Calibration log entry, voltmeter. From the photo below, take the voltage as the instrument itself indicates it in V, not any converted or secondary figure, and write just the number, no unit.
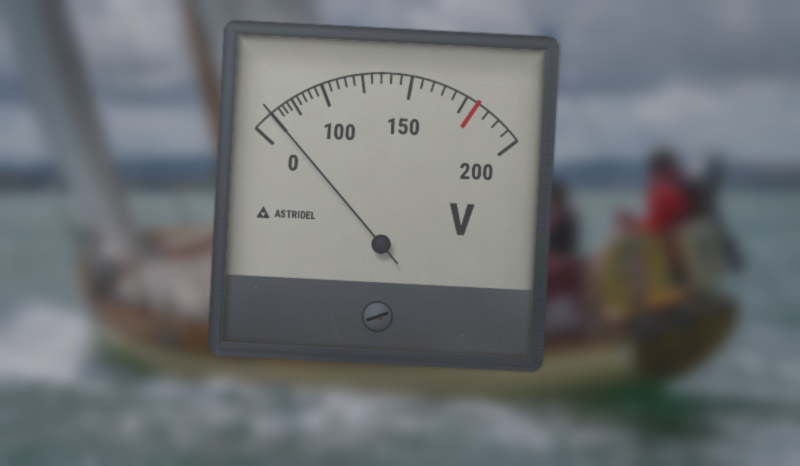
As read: 50
